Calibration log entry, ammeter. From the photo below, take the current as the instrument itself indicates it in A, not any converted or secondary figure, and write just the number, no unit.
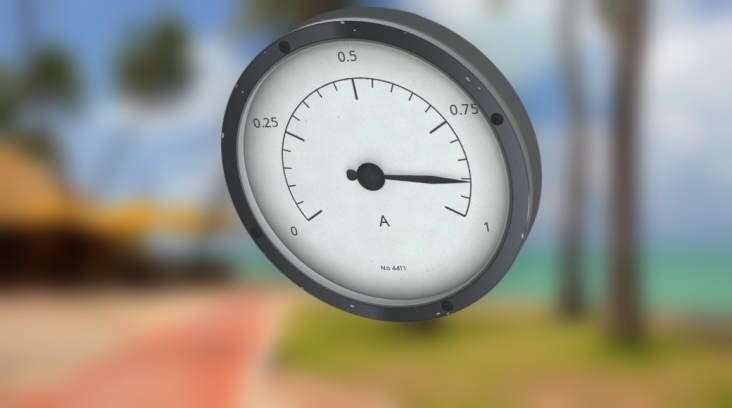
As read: 0.9
